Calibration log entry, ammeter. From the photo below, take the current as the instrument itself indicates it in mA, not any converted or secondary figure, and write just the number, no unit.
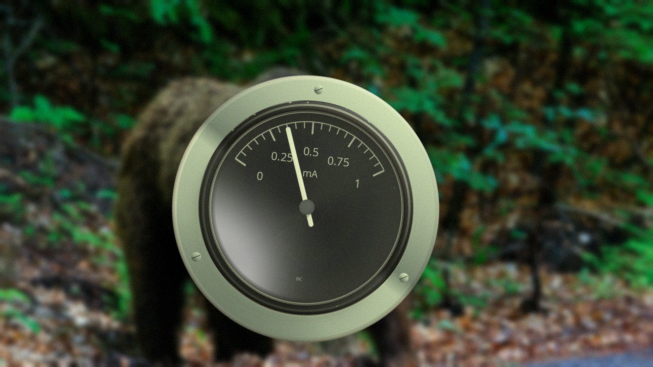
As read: 0.35
